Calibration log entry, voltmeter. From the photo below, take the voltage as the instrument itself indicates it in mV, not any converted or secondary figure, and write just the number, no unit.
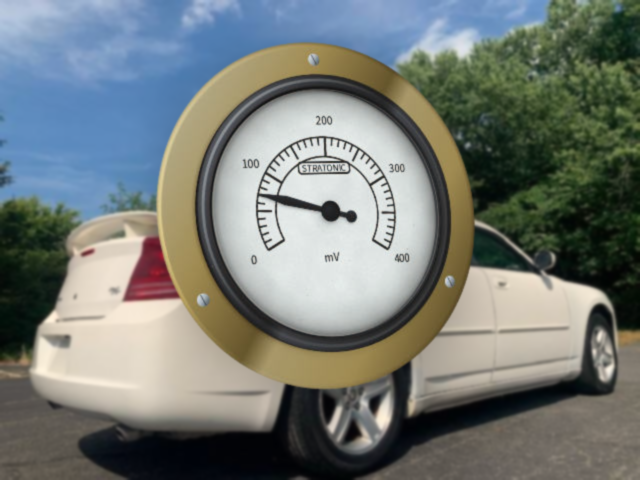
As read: 70
